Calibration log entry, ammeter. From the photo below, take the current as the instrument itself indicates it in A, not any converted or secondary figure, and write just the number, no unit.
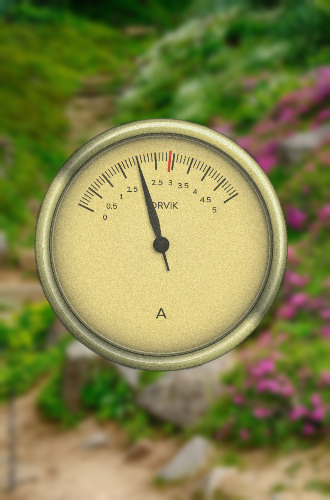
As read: 2
